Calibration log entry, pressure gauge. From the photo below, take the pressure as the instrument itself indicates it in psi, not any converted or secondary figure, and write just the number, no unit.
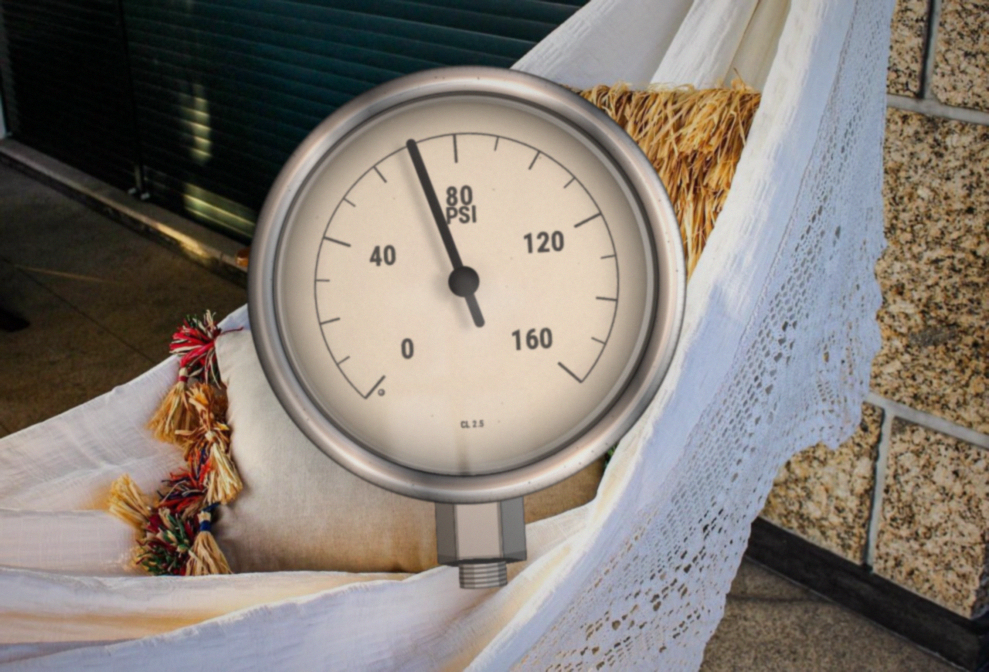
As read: 70
